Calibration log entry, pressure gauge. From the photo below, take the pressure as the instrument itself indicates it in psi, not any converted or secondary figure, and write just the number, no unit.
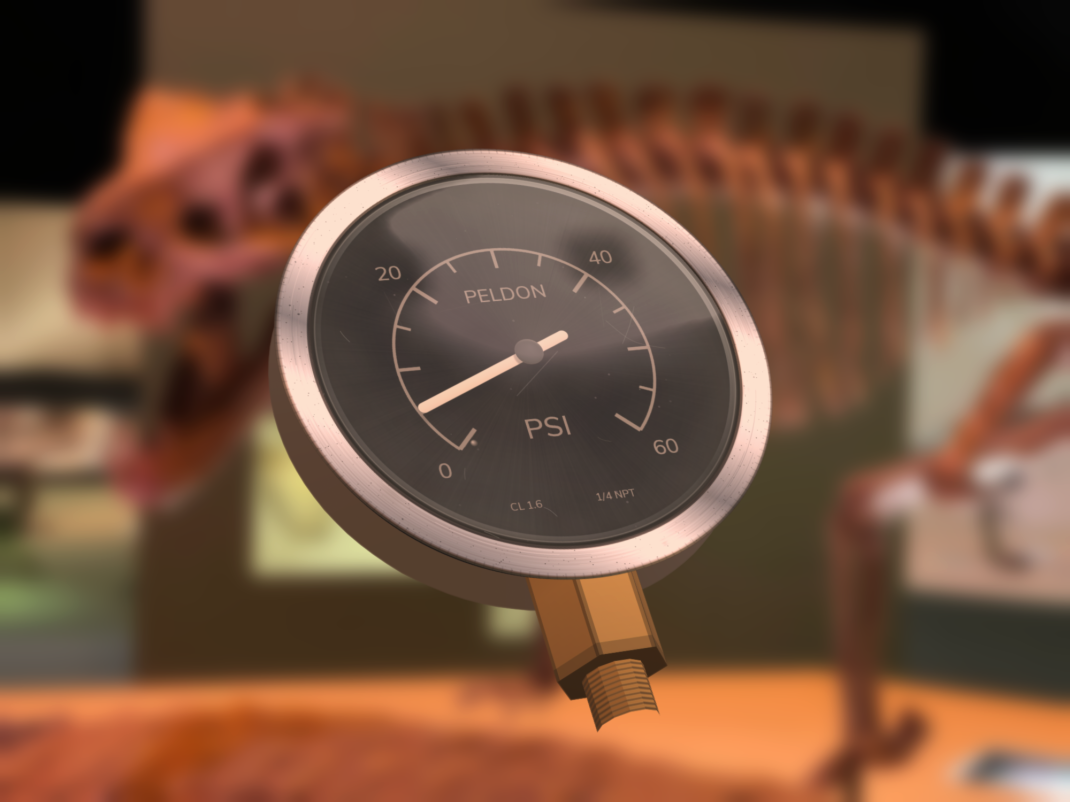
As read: 5
